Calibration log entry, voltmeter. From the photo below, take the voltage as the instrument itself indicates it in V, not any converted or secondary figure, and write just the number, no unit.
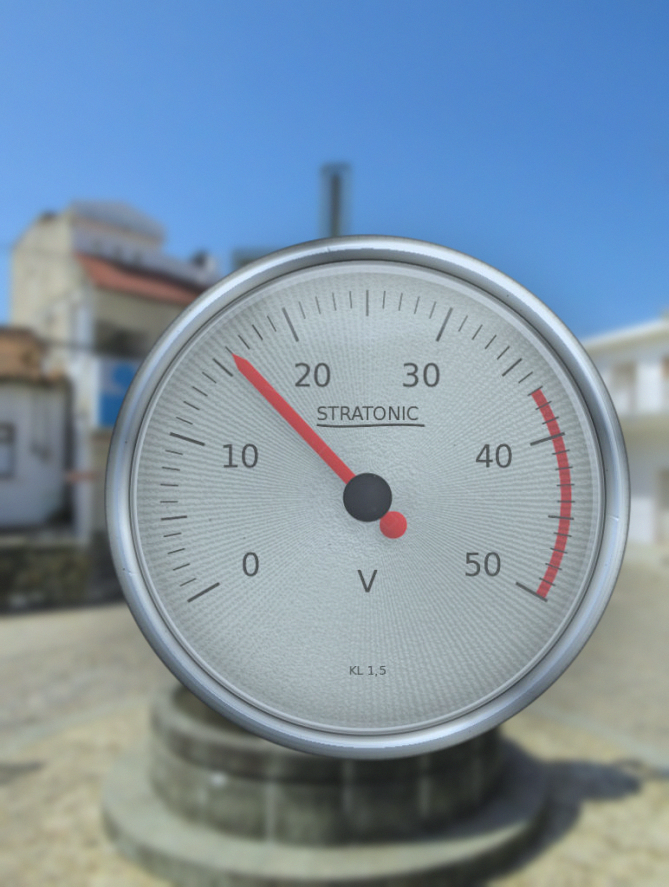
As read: 16
